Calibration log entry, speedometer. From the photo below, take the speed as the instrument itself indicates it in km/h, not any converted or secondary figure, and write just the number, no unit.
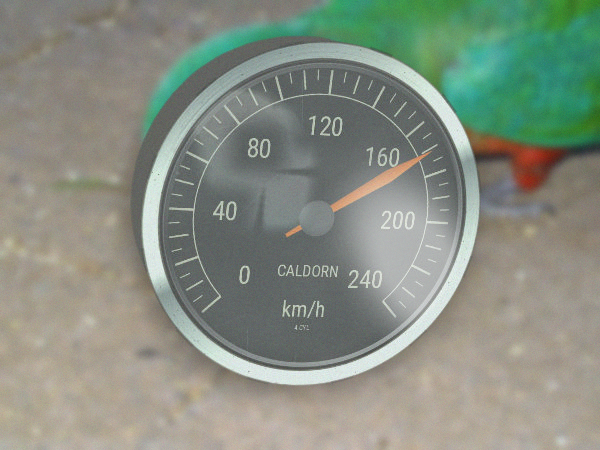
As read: 170
